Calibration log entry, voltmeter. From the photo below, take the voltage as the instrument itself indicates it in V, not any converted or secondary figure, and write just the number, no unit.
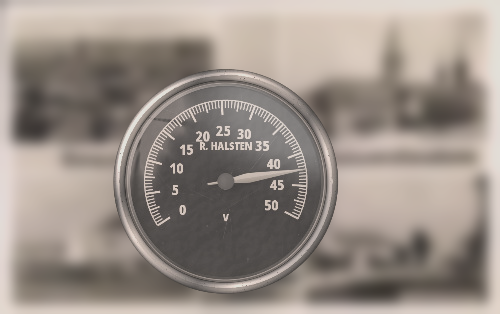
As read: 42.5
